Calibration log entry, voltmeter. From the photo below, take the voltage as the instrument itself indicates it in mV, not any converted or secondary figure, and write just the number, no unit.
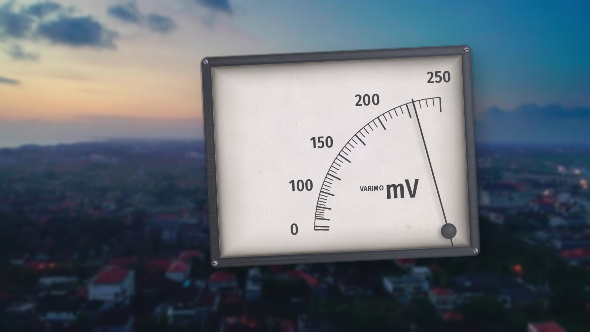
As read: 230
